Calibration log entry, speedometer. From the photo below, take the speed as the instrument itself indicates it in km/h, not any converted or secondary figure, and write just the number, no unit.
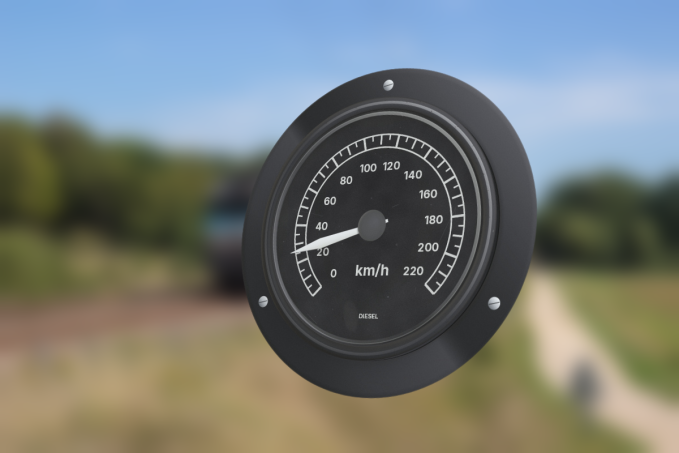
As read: 25
